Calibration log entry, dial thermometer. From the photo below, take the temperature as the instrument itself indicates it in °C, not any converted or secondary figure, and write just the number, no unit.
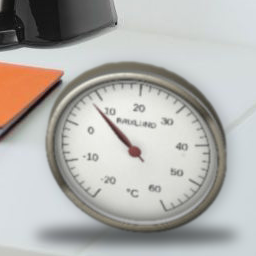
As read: 8
